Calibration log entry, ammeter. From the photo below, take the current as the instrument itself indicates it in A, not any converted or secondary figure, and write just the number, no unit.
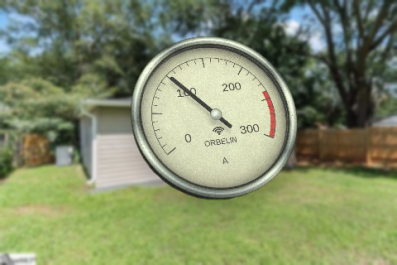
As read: 100
